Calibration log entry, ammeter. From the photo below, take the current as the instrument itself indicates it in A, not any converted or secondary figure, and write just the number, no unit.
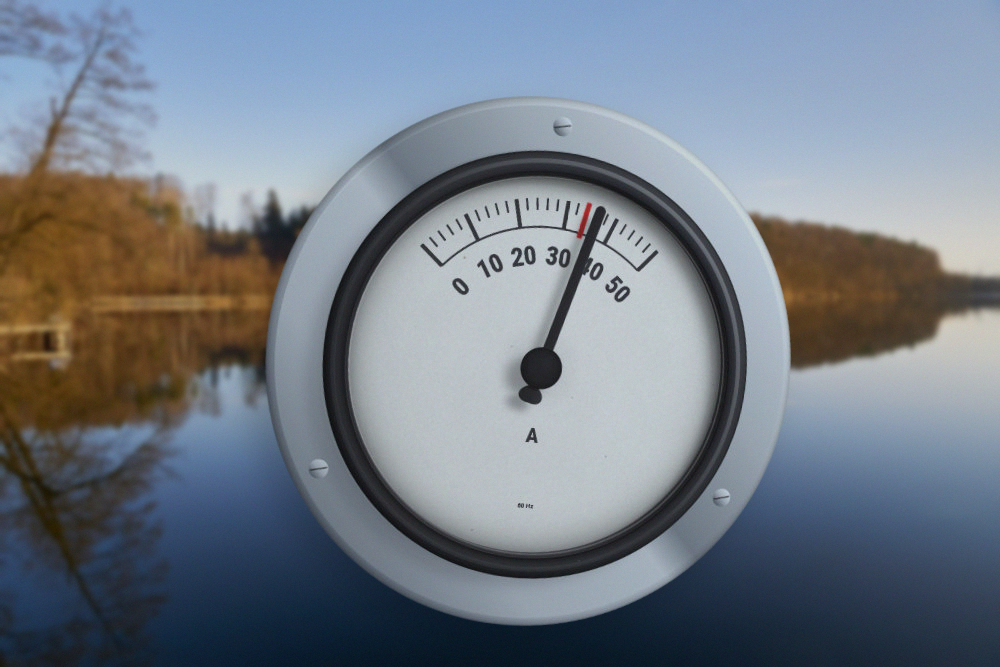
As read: 36
